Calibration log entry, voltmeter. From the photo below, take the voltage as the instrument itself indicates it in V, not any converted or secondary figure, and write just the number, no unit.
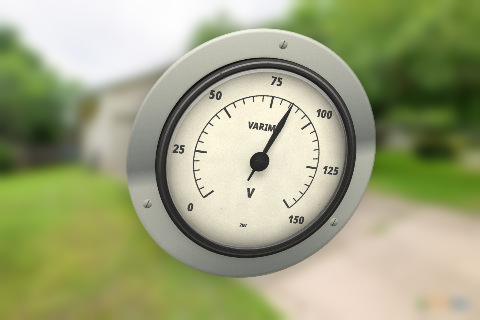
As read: 85
